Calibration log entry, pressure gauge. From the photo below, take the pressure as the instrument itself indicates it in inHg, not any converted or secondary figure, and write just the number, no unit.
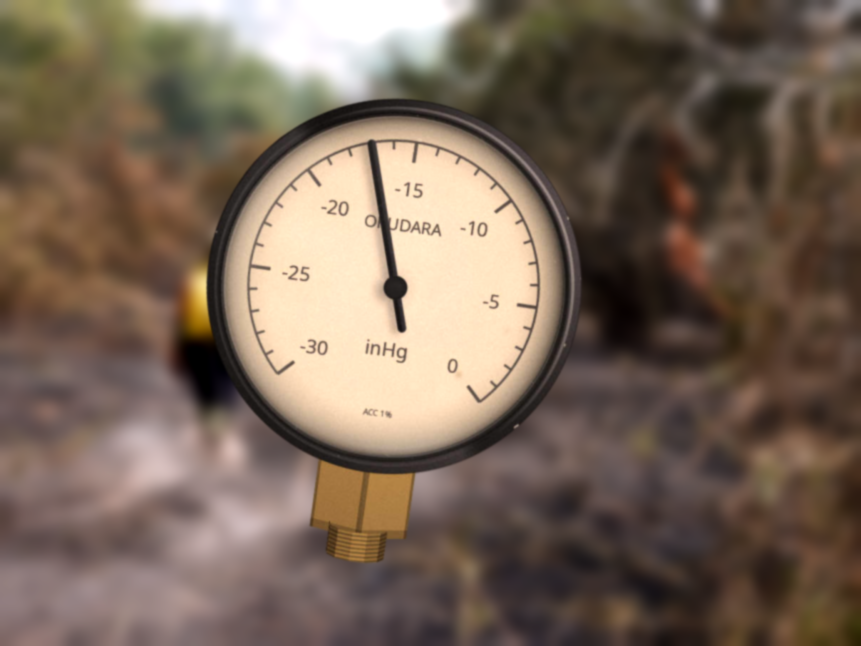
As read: -17
